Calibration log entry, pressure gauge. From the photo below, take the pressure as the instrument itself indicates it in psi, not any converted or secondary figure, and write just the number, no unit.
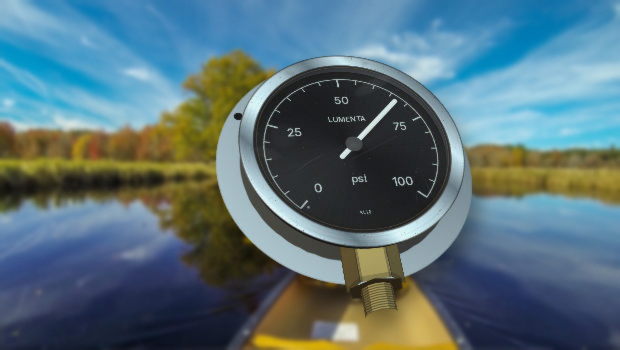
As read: 67.5
